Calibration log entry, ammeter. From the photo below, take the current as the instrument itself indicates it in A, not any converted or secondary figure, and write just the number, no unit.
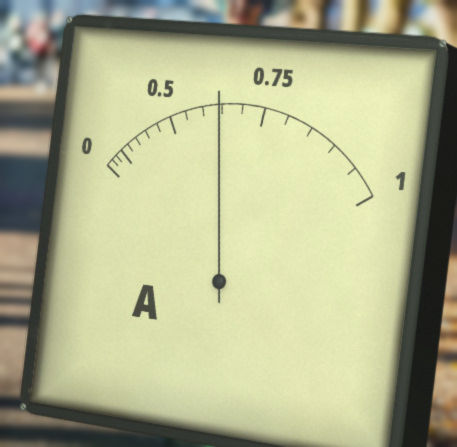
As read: 0.65
